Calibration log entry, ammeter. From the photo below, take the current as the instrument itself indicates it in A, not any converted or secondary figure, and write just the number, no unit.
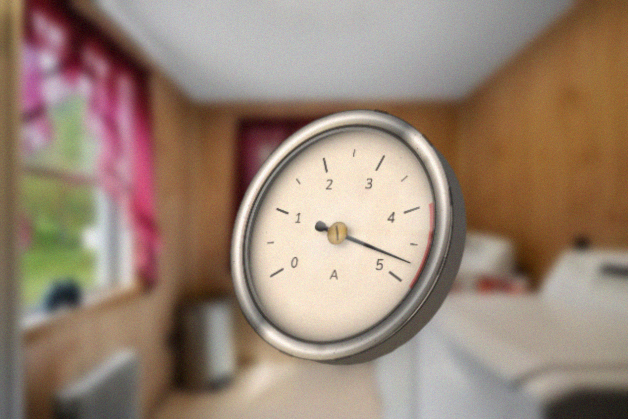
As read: 4.75
